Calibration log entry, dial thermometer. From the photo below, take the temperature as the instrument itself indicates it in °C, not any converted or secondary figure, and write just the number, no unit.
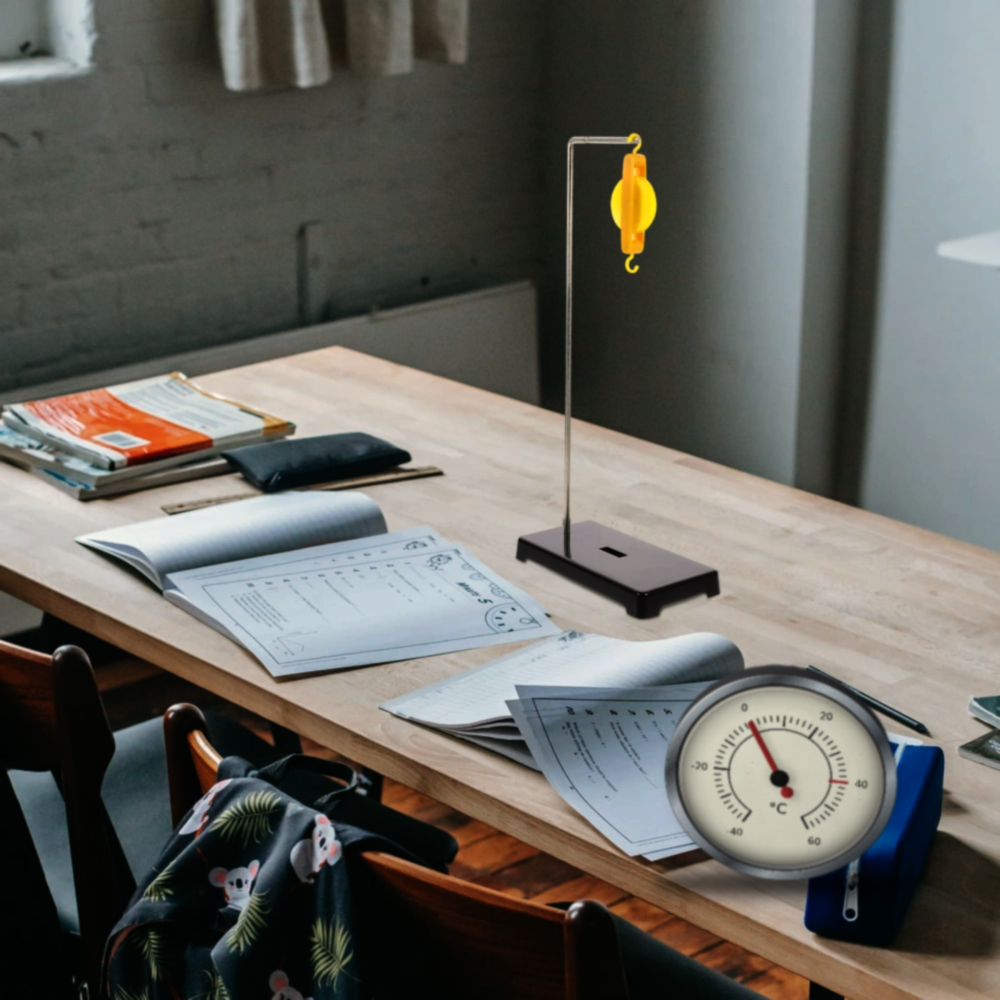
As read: 0
